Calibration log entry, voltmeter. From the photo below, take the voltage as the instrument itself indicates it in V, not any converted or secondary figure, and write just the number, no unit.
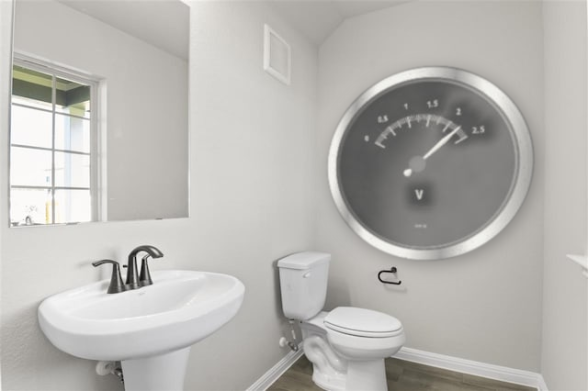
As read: 2.25
